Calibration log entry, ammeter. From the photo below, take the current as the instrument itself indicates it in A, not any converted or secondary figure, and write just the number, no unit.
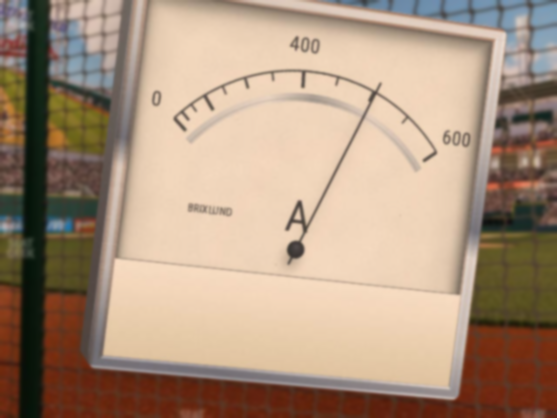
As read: 500
